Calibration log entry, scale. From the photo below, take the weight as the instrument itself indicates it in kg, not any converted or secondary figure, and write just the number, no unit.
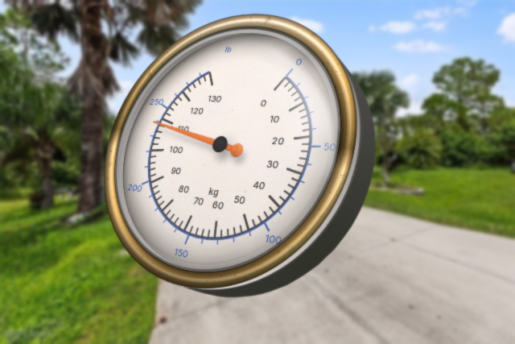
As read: 108
